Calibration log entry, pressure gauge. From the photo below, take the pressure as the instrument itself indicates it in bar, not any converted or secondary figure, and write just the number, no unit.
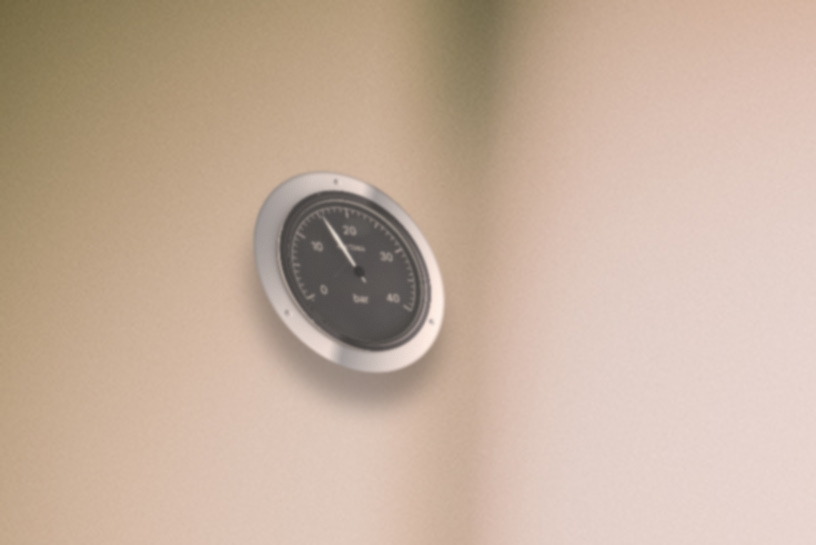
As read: 15
